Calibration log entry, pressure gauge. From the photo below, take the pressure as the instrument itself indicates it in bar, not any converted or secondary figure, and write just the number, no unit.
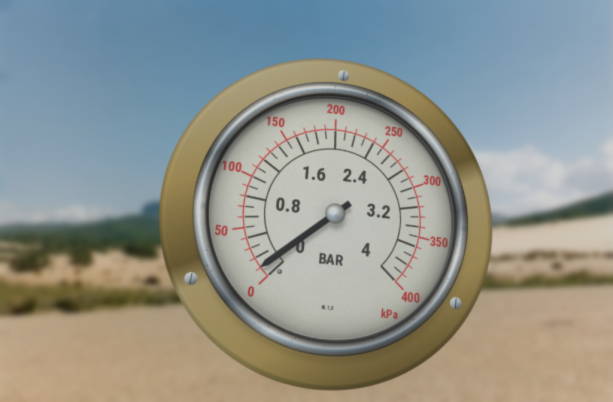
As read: 0.1
